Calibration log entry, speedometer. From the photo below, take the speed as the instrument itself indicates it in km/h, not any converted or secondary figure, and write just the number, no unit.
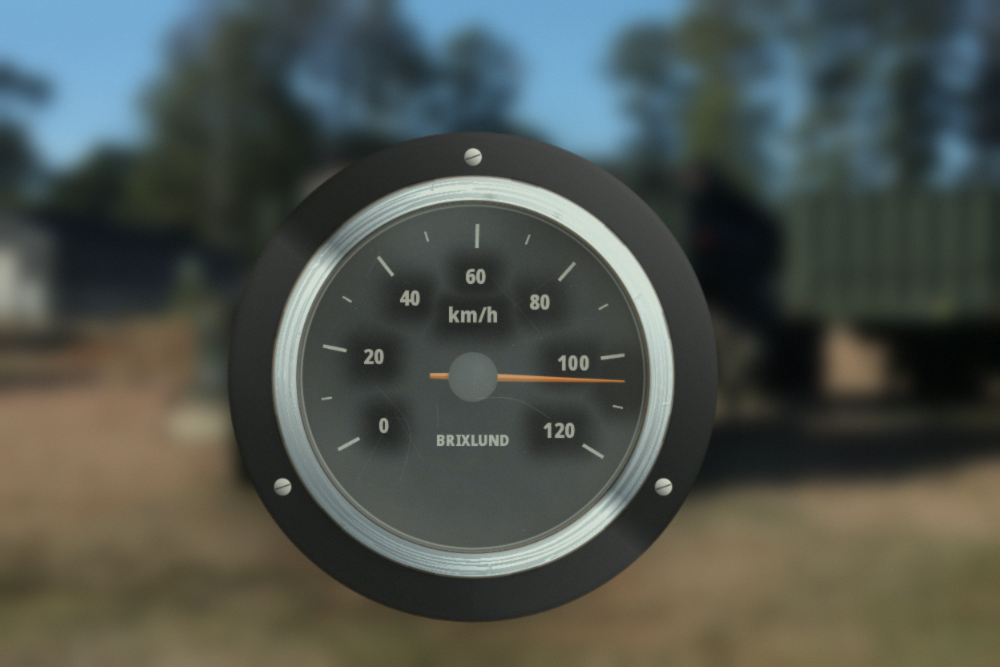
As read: 105
